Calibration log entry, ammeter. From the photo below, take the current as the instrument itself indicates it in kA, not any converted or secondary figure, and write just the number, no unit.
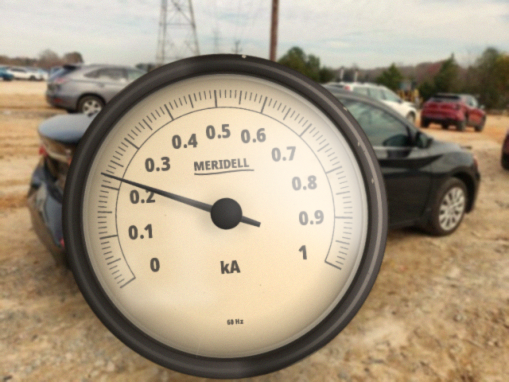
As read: 0.22
